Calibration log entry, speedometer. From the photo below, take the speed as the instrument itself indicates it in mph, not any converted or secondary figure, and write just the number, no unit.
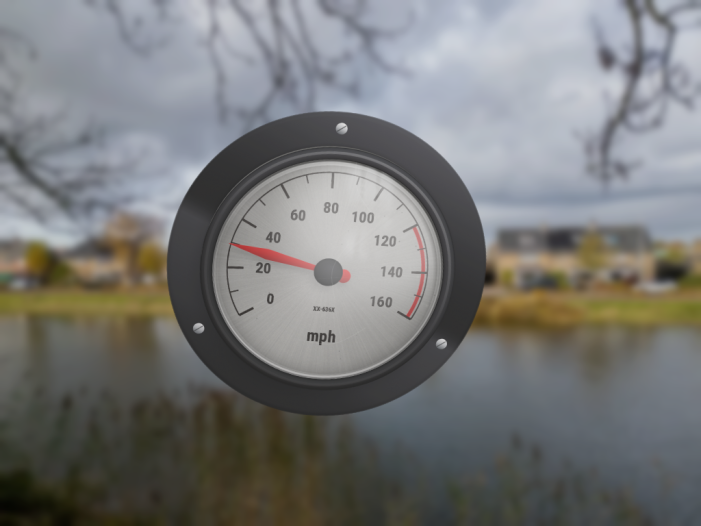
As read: 30
